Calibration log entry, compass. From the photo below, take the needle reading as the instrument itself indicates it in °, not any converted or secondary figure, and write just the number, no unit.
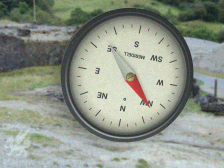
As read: 315
